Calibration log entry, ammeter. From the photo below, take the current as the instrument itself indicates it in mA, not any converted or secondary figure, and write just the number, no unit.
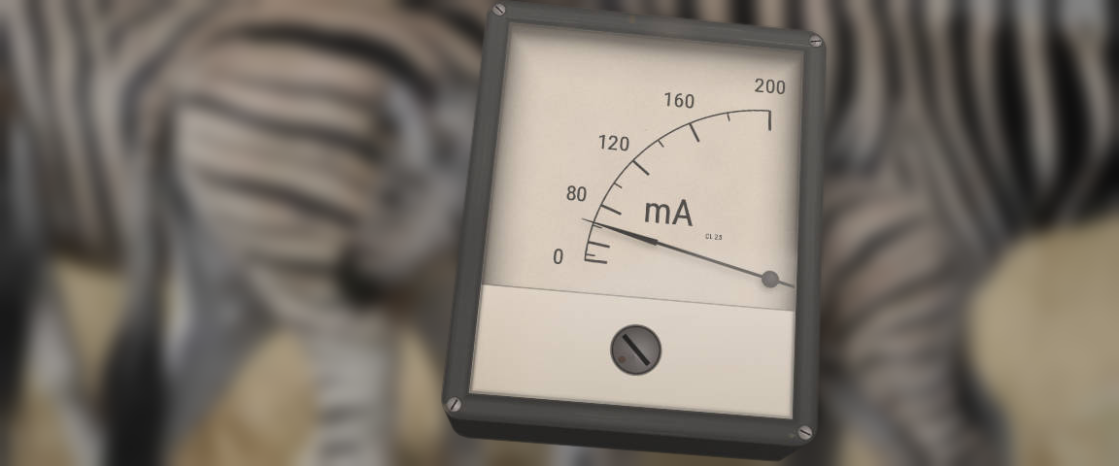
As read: 60
